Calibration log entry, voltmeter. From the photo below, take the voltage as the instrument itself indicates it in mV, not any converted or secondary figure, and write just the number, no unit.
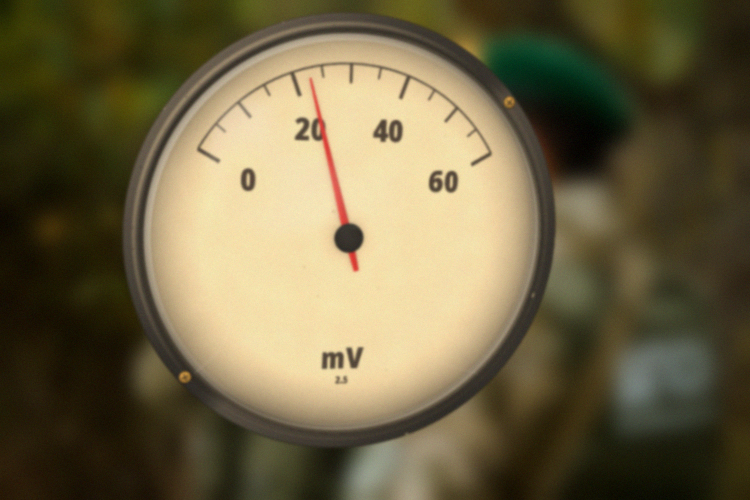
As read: 22.5
